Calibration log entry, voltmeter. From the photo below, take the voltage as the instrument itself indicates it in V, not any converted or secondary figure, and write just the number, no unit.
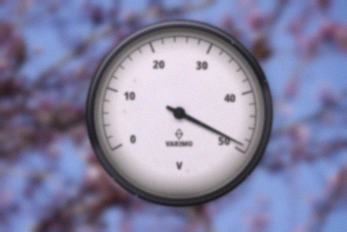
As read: 49
